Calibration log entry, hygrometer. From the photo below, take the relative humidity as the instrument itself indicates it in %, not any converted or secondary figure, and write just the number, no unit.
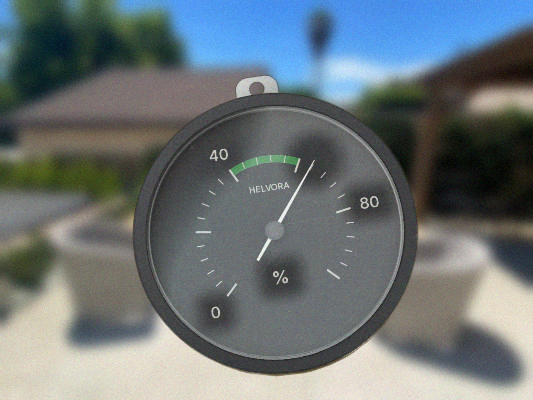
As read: 64
